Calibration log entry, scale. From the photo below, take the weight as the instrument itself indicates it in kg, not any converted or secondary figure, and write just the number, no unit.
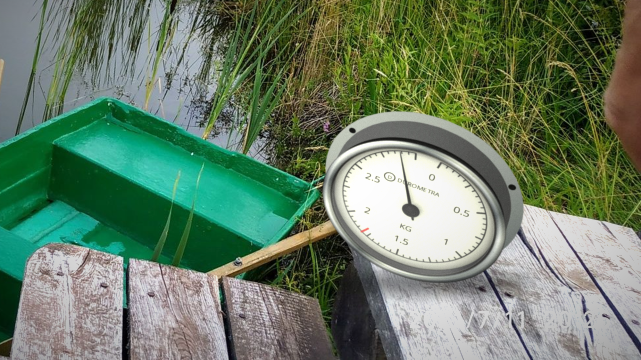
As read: 2.9
